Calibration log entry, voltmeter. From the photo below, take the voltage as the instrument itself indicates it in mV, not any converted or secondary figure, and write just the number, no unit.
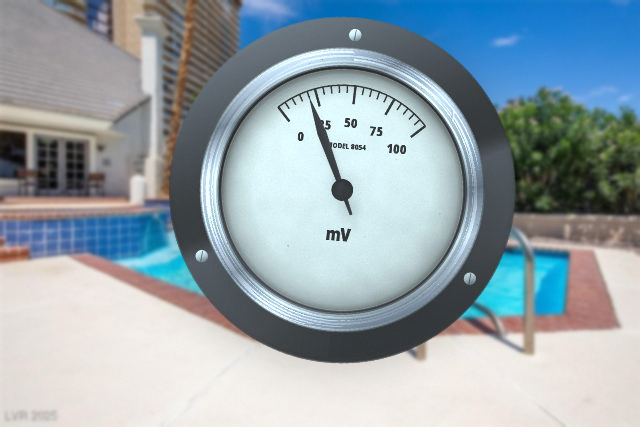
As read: 20
